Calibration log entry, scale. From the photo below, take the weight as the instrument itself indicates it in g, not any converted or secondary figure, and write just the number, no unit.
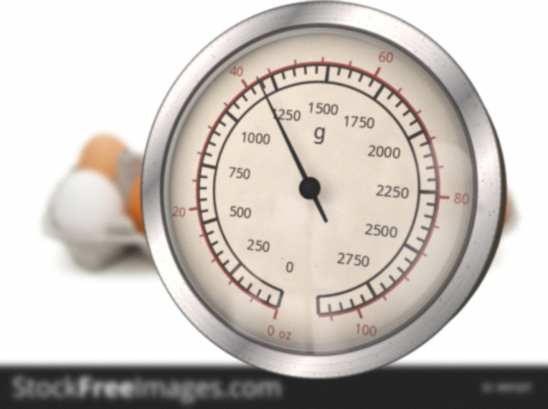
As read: 1200
